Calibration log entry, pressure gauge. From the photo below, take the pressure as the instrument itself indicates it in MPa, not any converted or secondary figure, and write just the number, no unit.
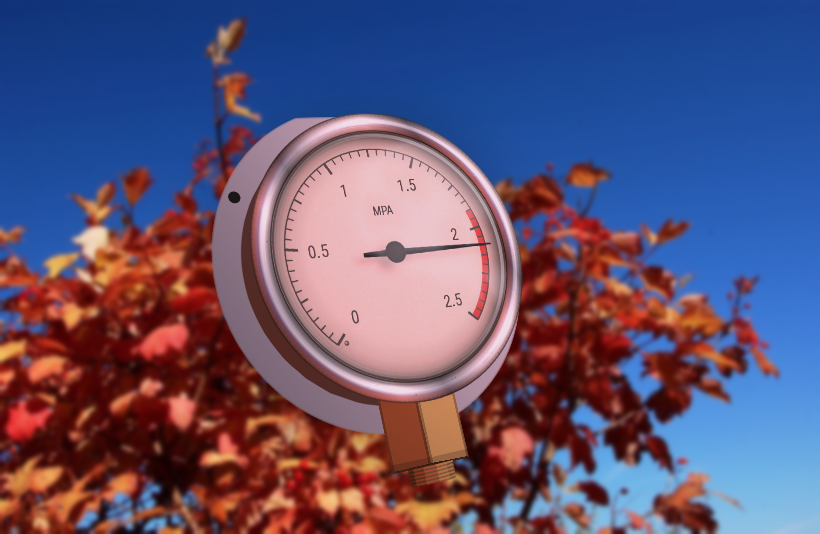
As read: 2.1
